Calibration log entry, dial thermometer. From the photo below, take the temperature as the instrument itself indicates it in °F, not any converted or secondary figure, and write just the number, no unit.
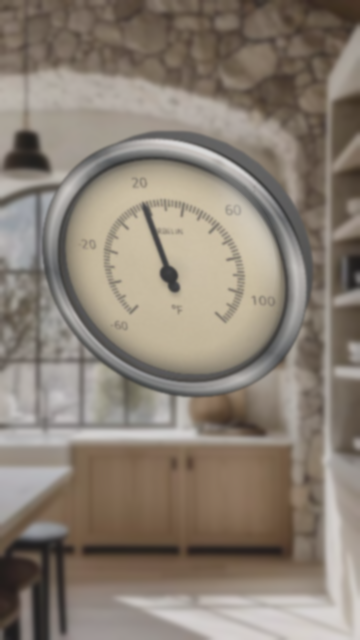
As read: 20
